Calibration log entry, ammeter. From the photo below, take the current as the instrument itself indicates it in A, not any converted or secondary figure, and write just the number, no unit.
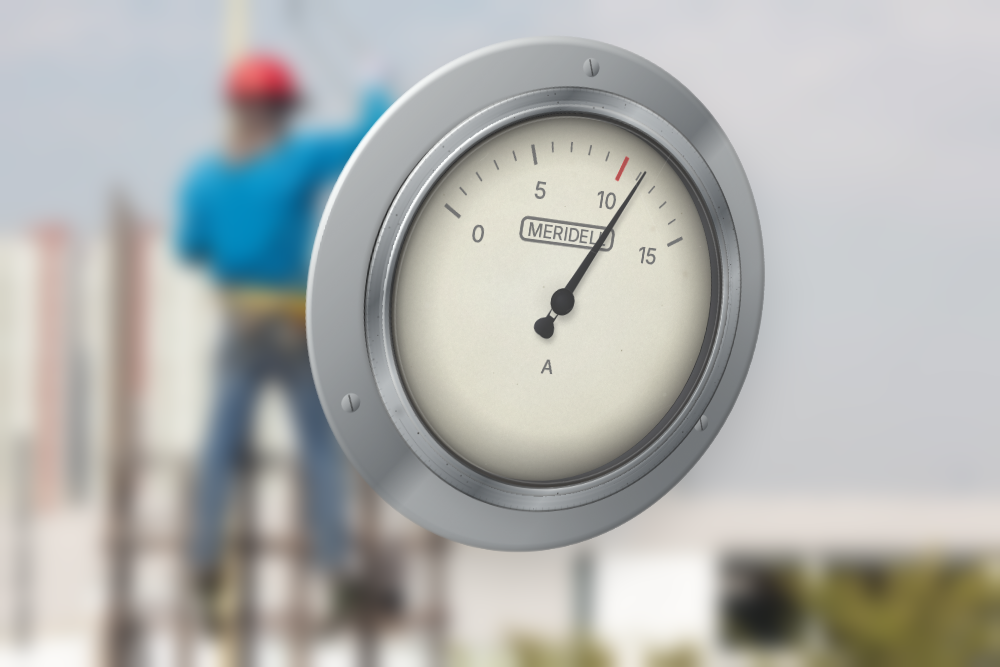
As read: 11
